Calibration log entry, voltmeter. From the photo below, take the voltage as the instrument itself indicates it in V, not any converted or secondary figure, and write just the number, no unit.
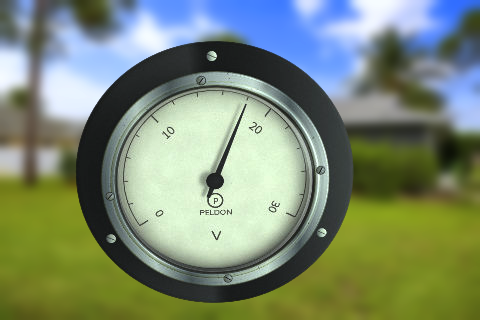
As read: 18
